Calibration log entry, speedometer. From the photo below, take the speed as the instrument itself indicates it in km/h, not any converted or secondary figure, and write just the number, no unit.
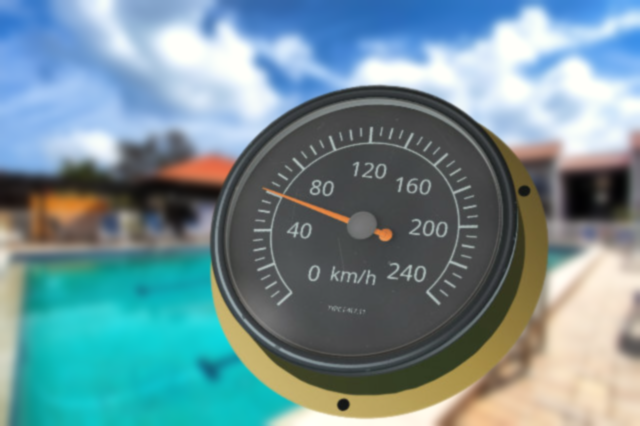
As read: 60
